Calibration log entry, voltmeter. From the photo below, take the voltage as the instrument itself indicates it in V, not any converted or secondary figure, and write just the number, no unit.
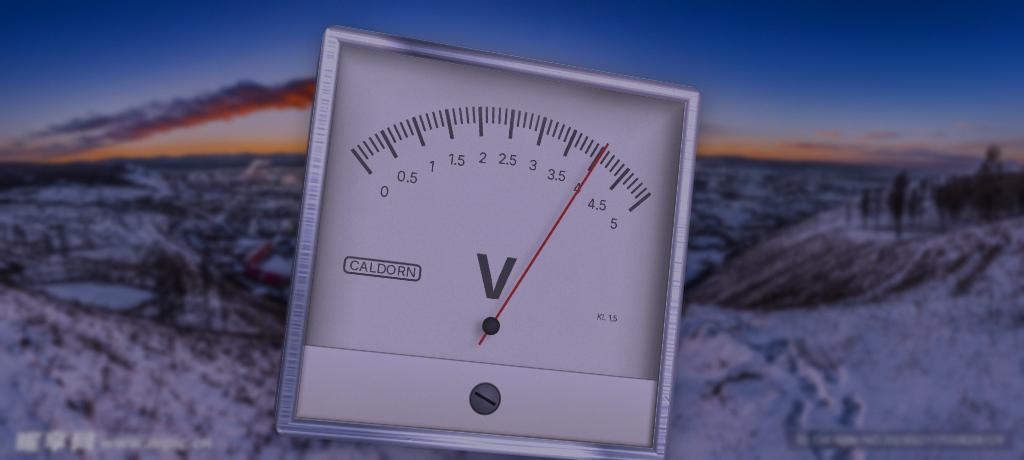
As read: 4
